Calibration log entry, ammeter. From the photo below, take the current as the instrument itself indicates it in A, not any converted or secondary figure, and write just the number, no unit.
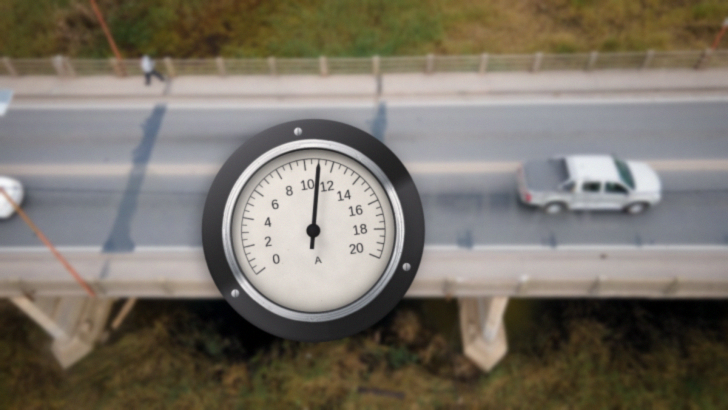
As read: 11
